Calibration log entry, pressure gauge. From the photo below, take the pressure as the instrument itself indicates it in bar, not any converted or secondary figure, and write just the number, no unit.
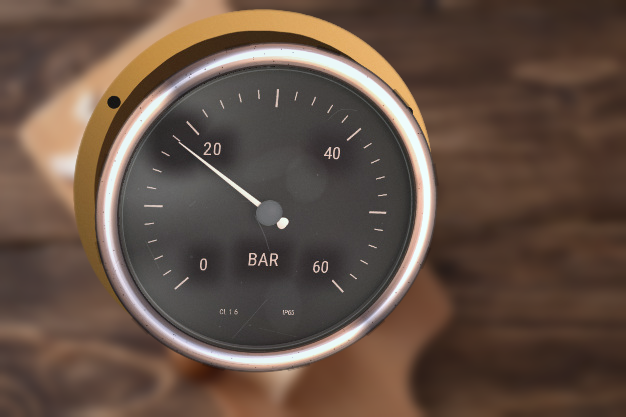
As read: 18
